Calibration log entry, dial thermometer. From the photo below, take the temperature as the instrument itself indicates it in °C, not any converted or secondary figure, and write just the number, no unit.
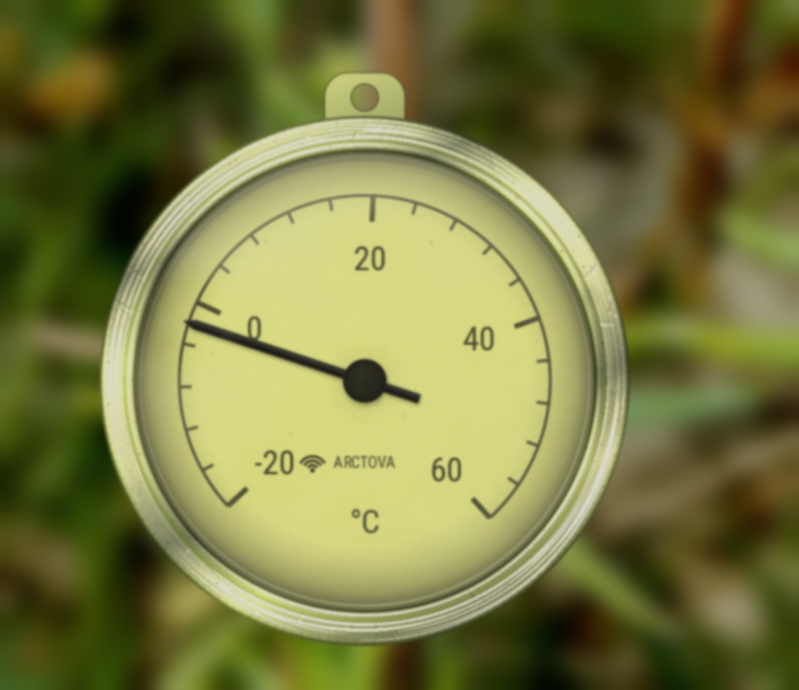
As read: -2
